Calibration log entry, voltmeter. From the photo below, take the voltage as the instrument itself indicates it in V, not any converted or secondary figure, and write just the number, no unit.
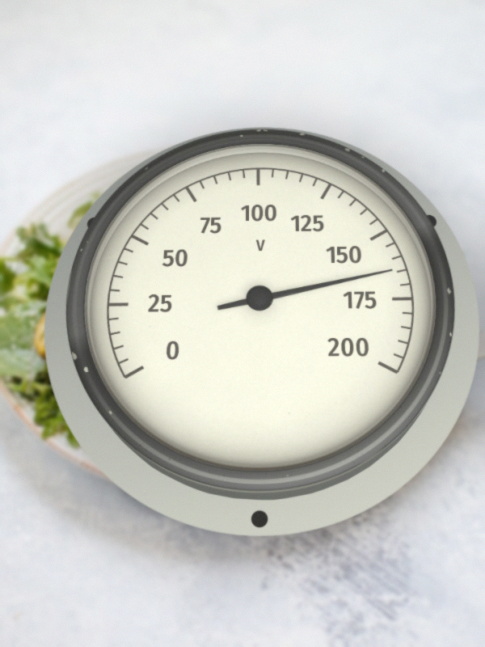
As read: 165
